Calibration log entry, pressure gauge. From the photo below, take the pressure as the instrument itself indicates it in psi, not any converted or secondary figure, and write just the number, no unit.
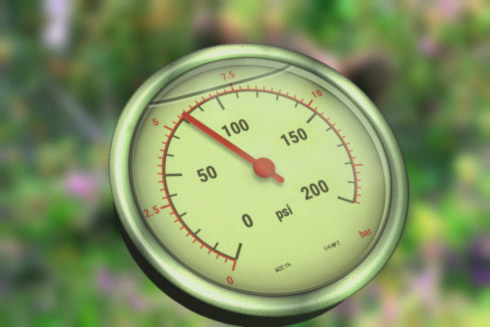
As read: 80
